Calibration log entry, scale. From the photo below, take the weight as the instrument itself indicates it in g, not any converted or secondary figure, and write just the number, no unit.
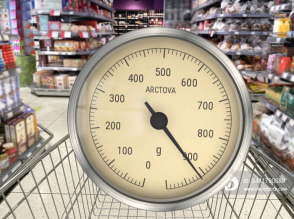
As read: 910
